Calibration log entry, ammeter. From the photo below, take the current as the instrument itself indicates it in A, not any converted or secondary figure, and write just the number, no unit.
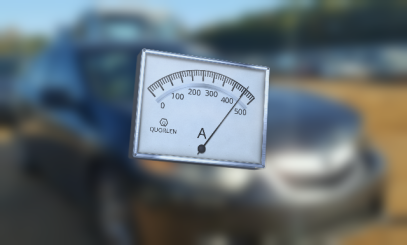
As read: 450
